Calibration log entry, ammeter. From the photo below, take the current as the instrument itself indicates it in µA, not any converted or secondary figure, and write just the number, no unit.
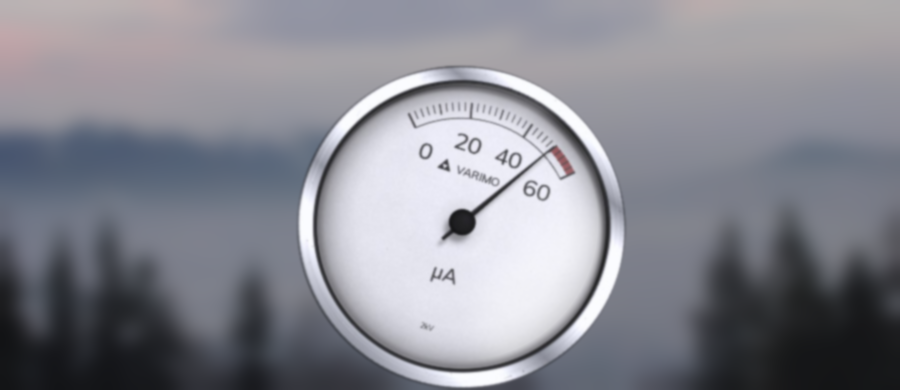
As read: 50
